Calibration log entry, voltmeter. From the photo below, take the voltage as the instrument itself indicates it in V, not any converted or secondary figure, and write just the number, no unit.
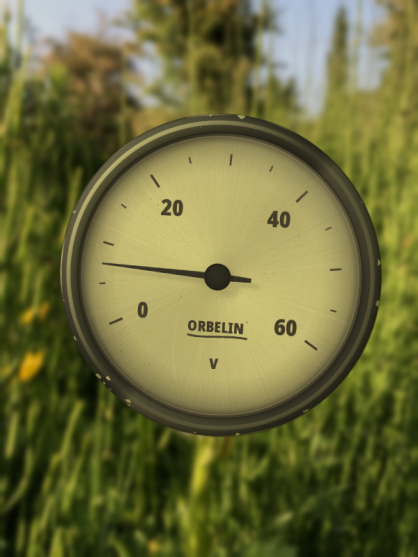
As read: 7.5
